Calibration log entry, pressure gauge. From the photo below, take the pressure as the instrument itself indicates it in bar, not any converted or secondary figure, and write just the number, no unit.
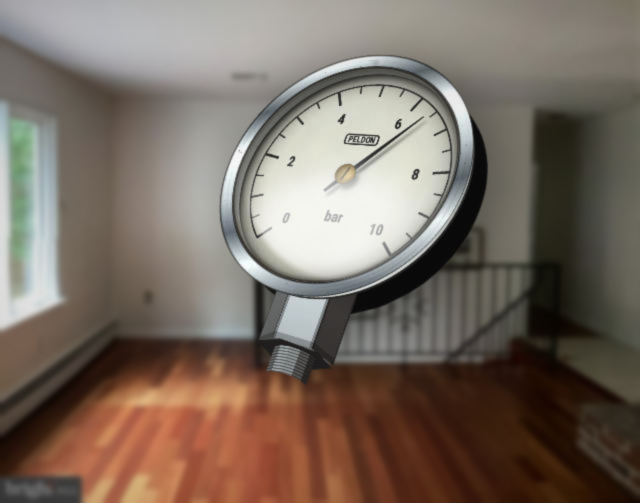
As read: 6.5
